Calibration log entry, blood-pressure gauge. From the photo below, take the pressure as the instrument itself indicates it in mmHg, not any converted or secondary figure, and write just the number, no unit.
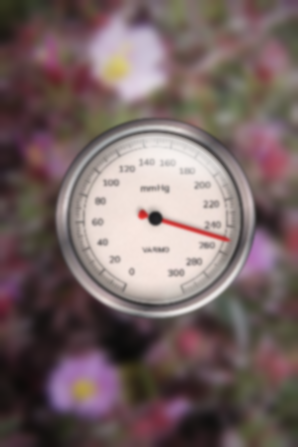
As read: 250
